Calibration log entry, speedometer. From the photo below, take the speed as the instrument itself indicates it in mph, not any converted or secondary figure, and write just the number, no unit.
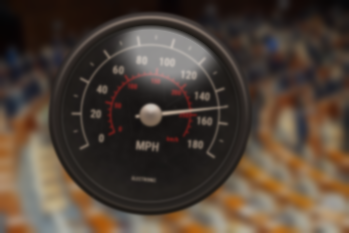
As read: 150
